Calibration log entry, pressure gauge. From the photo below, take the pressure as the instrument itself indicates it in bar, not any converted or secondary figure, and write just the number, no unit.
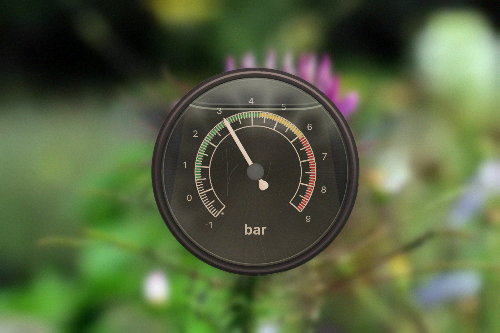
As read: 3
